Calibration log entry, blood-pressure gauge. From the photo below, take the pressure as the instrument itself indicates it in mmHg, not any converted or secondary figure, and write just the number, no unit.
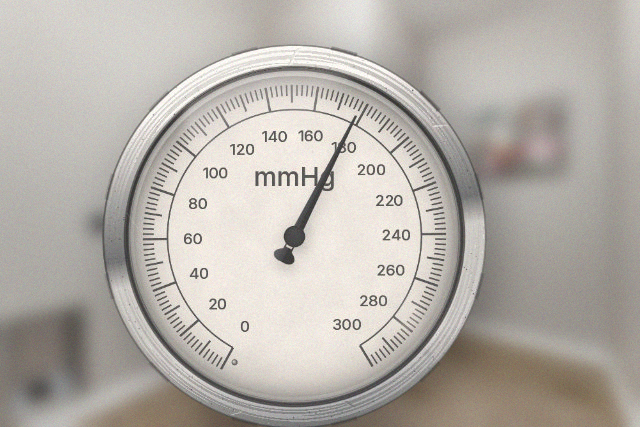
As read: 178
